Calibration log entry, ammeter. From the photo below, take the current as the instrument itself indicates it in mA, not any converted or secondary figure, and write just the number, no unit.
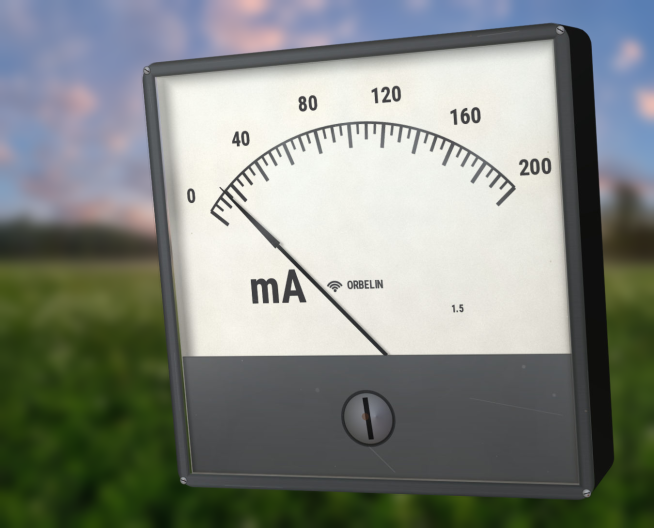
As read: 15
